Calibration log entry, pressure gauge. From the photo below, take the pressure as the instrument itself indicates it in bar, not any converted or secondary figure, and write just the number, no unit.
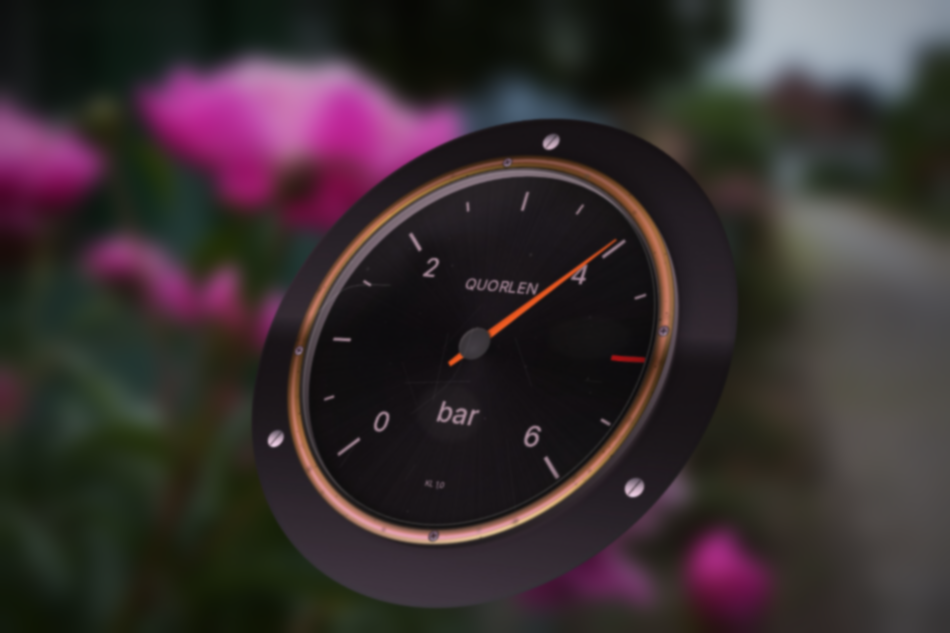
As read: 4
